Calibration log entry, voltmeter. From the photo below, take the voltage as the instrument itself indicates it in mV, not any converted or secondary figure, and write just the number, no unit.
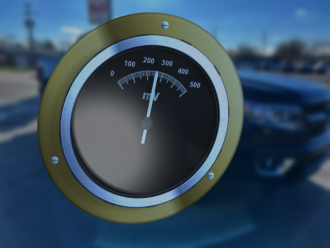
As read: 250
